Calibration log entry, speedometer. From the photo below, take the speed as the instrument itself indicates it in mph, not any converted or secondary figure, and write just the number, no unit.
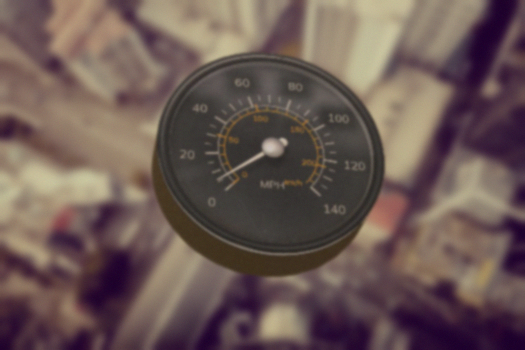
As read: 5
